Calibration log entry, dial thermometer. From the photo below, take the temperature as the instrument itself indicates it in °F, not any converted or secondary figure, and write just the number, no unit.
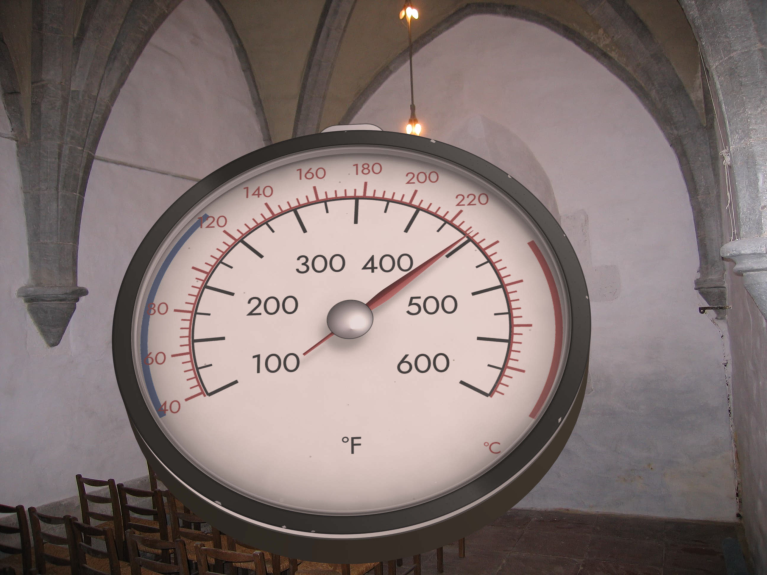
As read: 450
